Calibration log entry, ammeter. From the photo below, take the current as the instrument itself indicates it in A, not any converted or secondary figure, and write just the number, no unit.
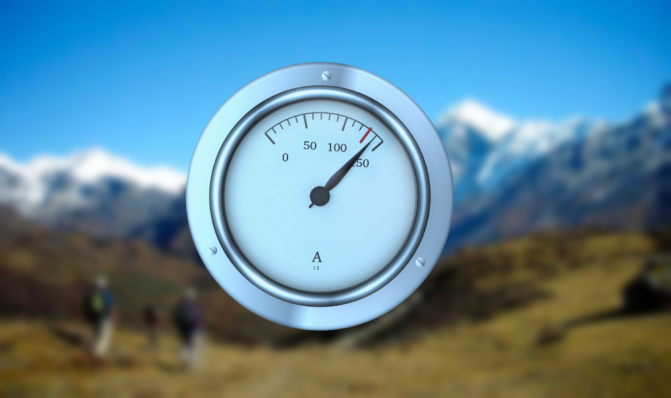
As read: 140
